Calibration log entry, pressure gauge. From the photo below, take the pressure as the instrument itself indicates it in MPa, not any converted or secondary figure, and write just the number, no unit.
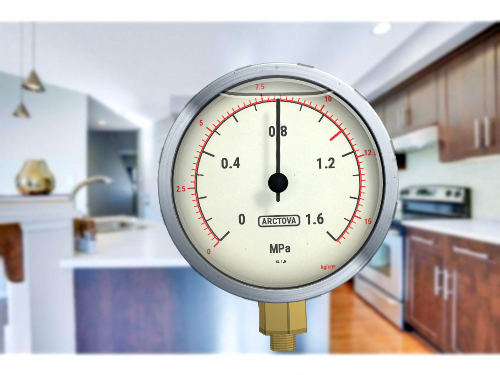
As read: 0.8
